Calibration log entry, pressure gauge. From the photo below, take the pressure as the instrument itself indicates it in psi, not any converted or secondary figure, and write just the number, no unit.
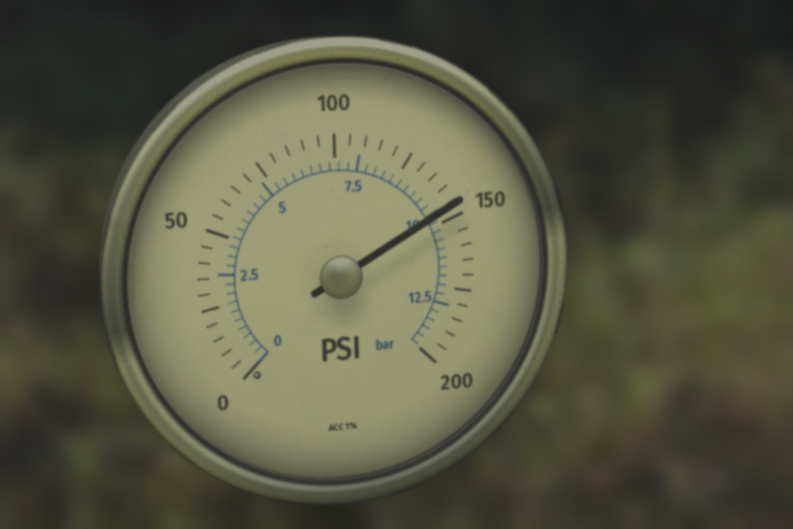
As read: 145
